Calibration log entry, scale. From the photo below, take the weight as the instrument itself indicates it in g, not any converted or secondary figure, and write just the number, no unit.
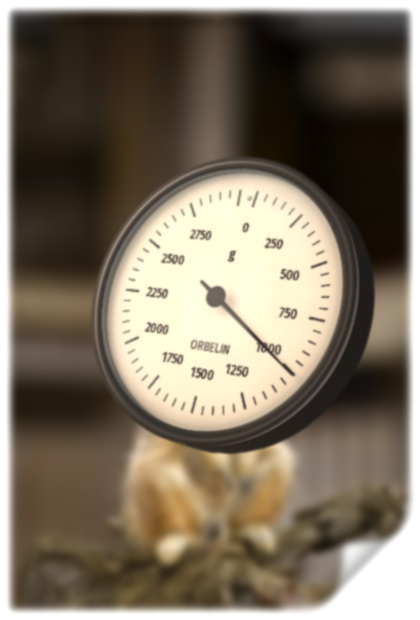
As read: 1000
